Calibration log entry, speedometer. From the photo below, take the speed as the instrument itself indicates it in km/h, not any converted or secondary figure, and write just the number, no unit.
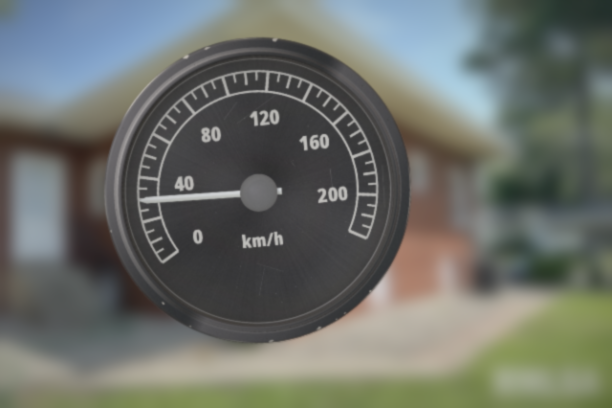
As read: 30
